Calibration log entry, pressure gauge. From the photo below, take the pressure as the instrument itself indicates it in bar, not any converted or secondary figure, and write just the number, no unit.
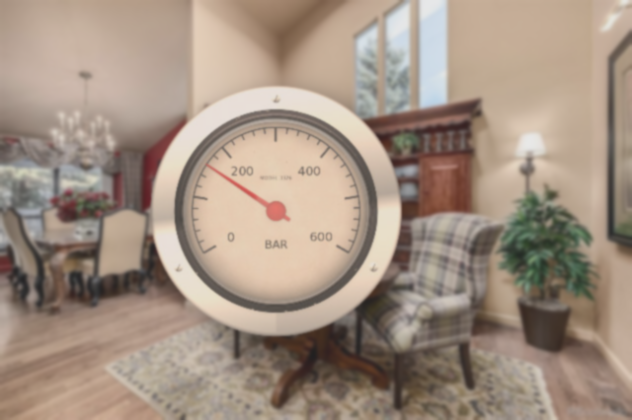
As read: 160
